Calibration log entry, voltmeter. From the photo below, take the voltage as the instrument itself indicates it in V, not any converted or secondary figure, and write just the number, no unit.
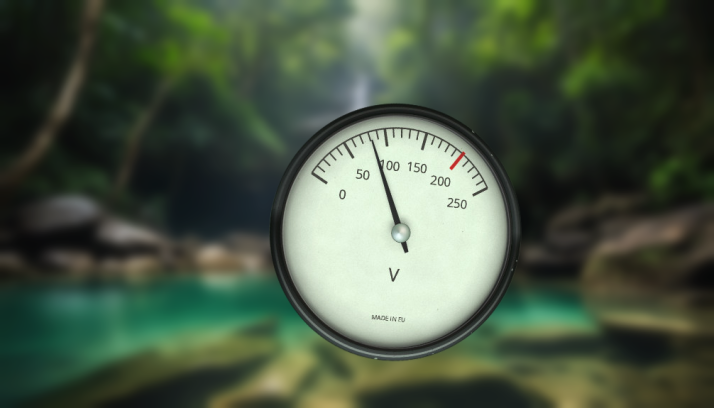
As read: 80
